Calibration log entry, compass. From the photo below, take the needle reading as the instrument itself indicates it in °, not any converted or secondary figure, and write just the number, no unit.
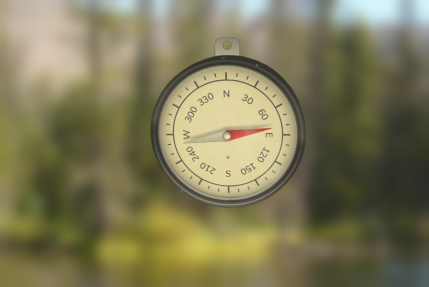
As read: 80
